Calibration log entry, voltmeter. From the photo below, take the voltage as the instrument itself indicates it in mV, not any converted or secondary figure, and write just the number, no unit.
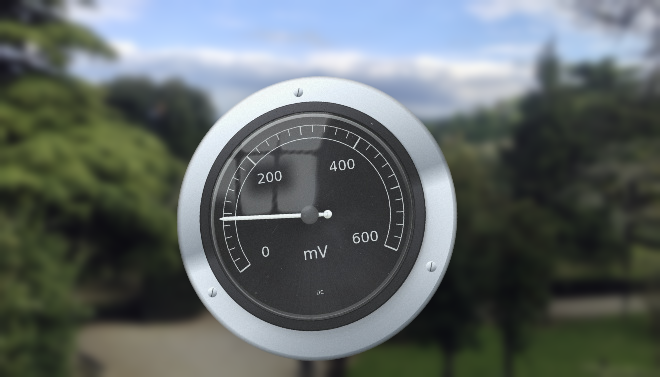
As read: 90
